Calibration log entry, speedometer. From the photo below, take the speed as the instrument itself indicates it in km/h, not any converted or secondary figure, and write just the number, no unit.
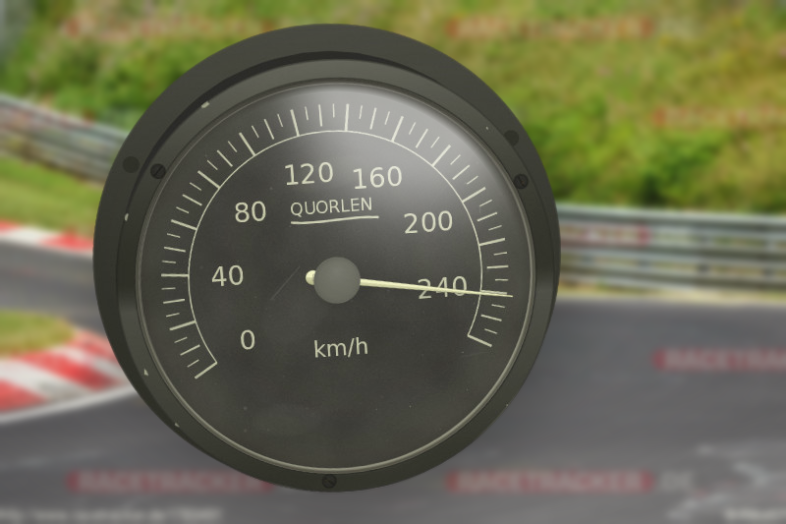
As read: 240
